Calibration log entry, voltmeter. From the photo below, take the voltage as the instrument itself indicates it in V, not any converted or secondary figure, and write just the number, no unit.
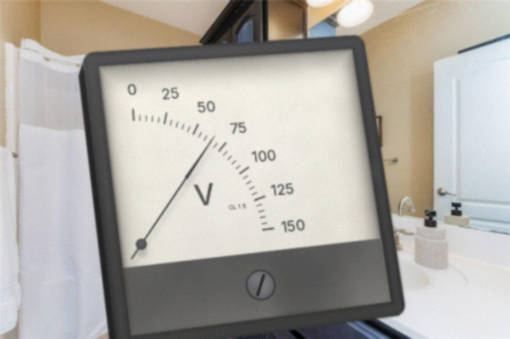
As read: 65
